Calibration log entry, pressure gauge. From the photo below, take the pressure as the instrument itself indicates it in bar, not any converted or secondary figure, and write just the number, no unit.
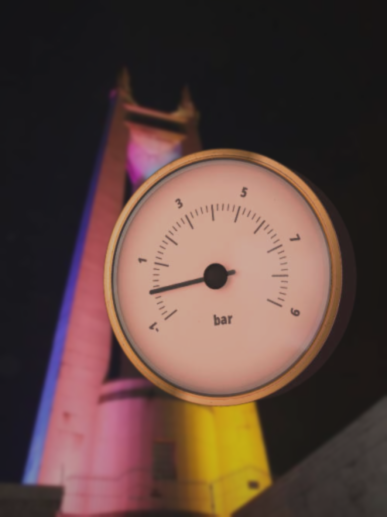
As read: 0
